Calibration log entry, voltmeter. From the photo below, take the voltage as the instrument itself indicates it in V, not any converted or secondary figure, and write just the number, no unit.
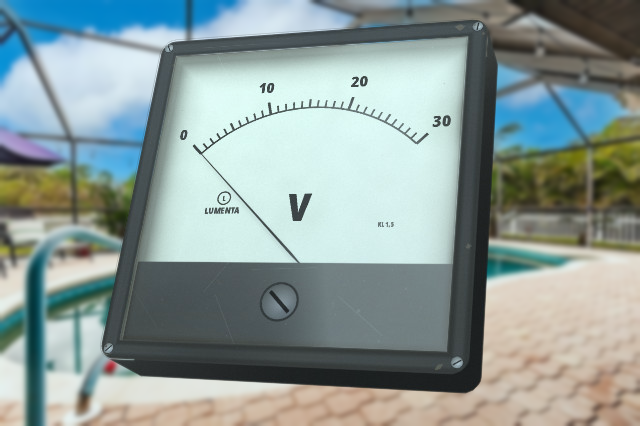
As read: 0
